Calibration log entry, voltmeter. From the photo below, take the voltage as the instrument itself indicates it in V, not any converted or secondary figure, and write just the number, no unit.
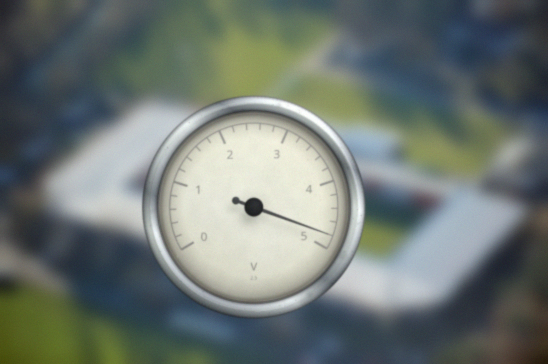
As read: 4.8
